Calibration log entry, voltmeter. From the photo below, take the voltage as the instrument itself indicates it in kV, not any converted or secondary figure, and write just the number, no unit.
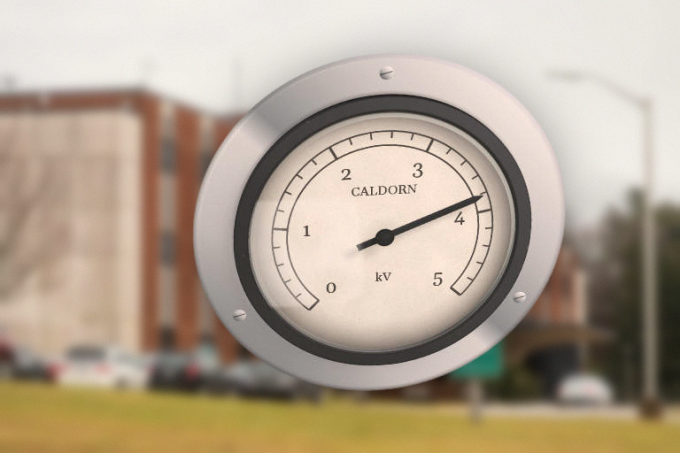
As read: 3.8
